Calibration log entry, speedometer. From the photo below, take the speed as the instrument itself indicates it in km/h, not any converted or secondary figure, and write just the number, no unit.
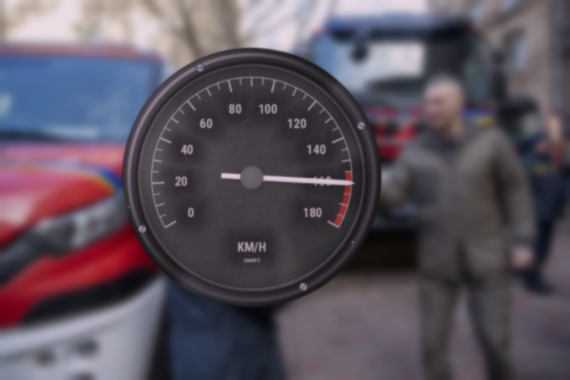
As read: 160
